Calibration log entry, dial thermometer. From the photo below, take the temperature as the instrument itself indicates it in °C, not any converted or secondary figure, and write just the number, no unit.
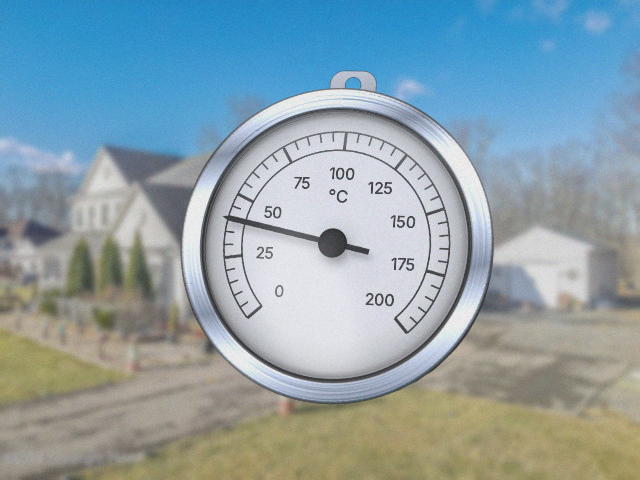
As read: 40
